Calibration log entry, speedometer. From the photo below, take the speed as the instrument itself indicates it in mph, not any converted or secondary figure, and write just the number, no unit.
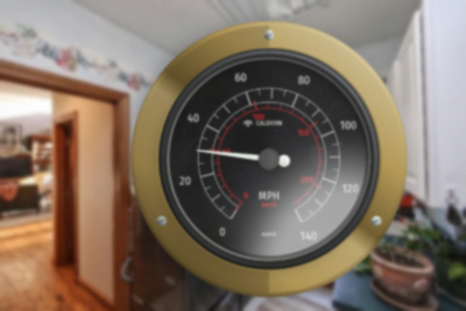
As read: 30
